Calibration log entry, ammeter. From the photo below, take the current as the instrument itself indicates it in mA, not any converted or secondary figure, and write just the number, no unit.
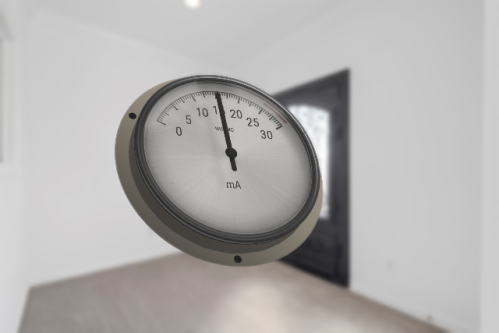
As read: 15
